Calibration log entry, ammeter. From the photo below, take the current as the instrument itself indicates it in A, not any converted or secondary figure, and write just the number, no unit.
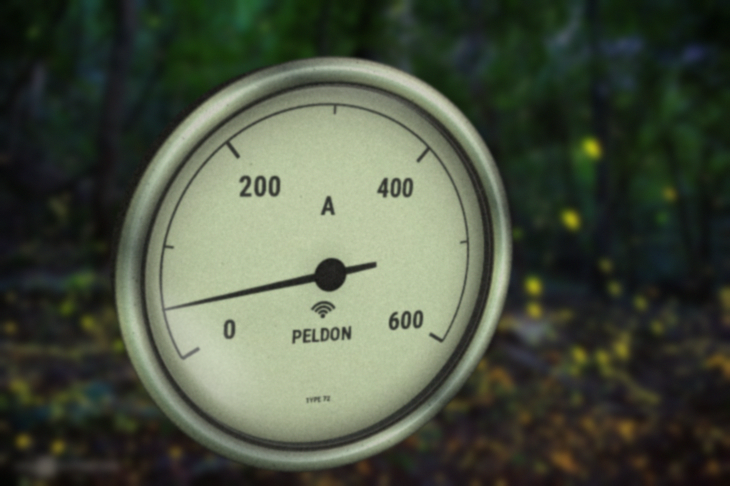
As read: 50
